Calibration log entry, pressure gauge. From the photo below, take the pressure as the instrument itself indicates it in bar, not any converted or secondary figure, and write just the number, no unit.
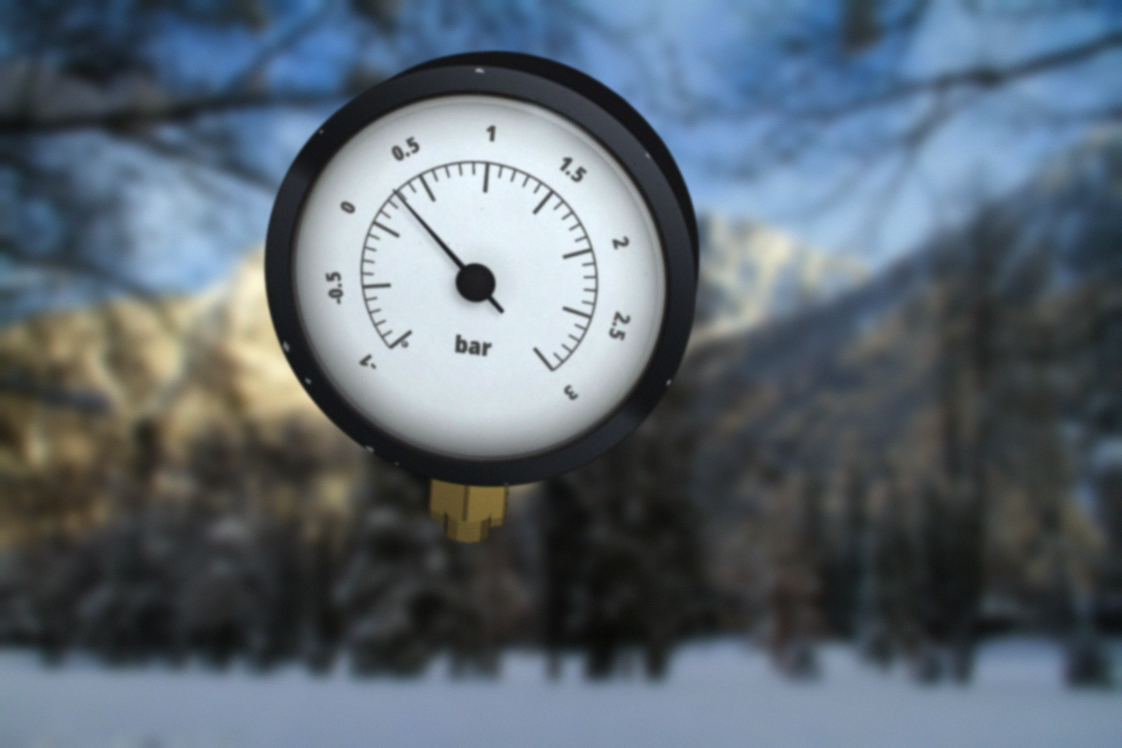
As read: 0.3
